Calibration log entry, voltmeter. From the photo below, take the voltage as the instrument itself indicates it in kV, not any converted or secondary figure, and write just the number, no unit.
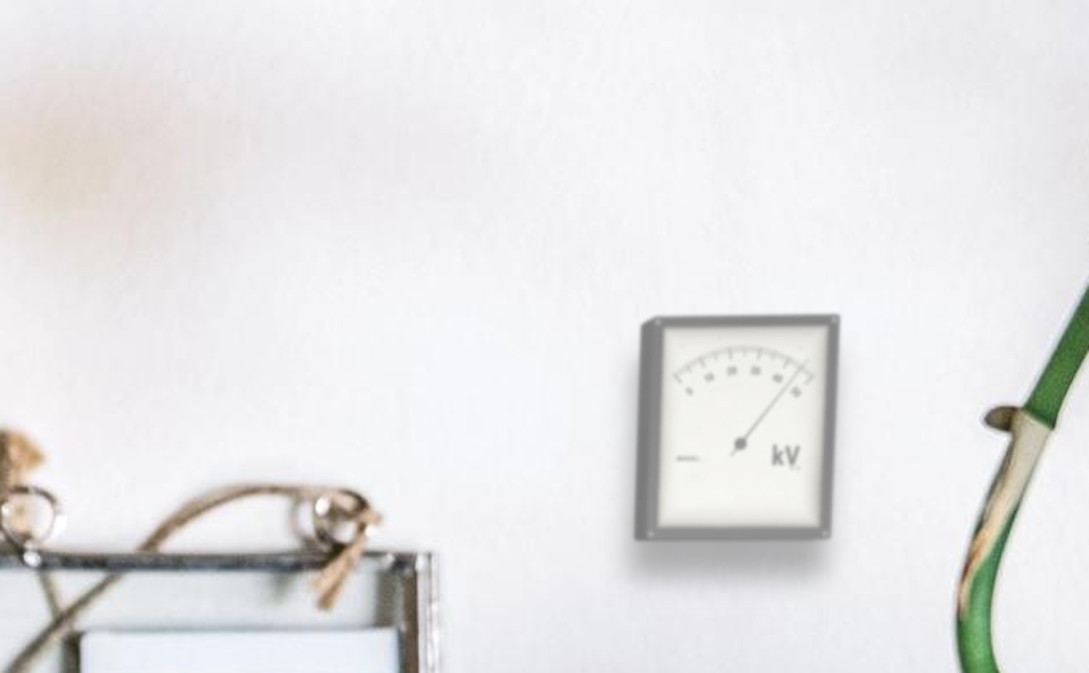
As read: 45
